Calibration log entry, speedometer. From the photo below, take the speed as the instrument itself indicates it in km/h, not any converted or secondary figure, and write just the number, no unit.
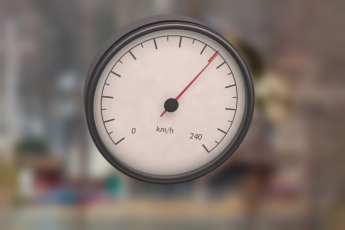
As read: 150
